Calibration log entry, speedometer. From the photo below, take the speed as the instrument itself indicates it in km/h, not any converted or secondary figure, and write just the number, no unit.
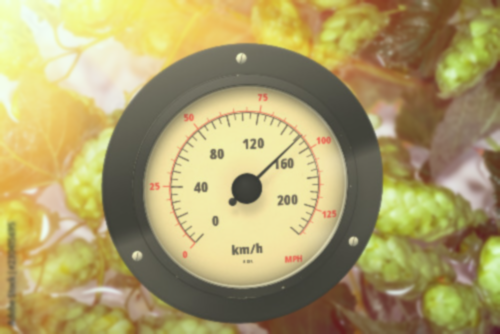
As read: 150
